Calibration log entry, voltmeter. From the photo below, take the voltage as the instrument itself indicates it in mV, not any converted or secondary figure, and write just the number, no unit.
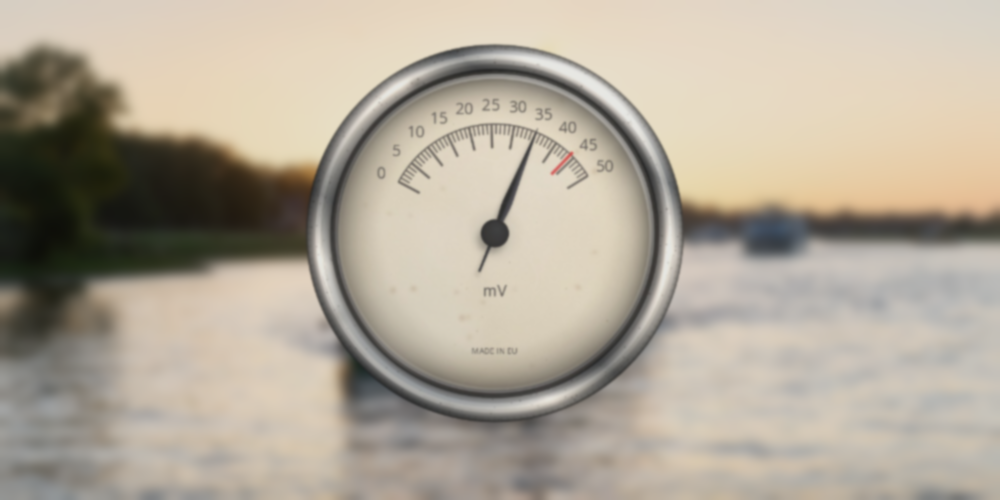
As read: 35
